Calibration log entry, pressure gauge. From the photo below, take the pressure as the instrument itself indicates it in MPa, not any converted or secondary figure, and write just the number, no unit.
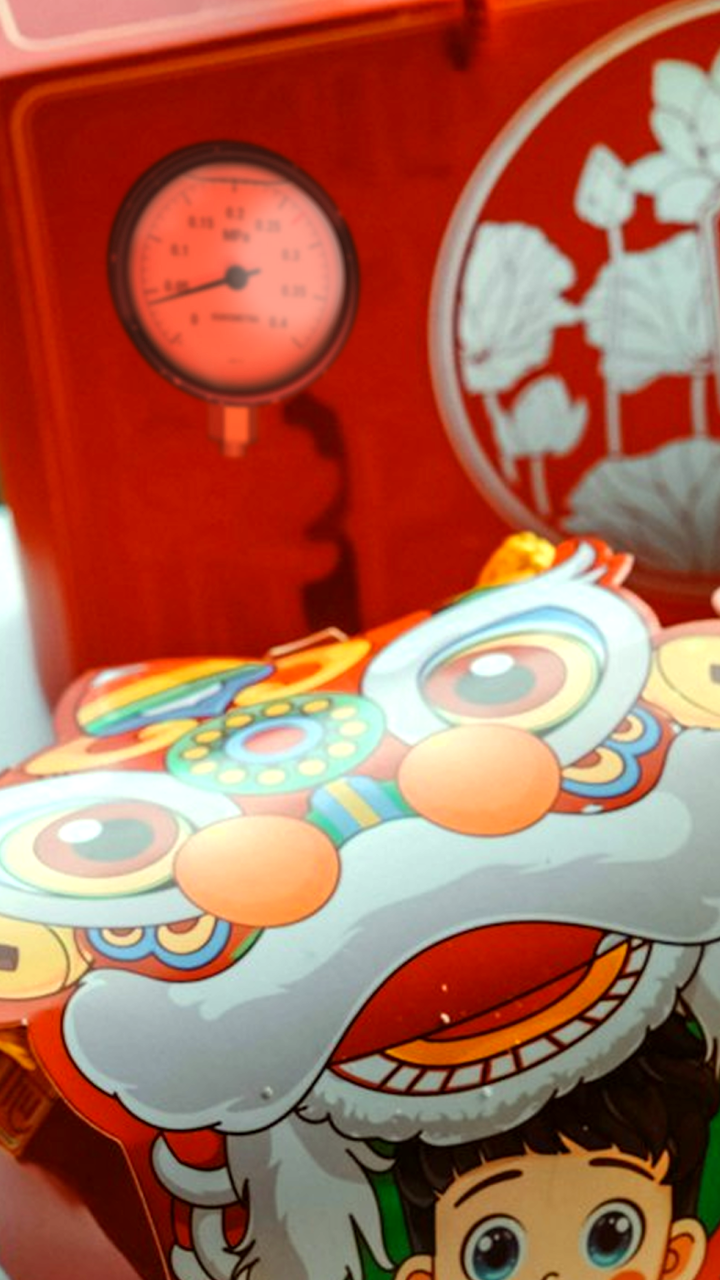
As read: 0.04
